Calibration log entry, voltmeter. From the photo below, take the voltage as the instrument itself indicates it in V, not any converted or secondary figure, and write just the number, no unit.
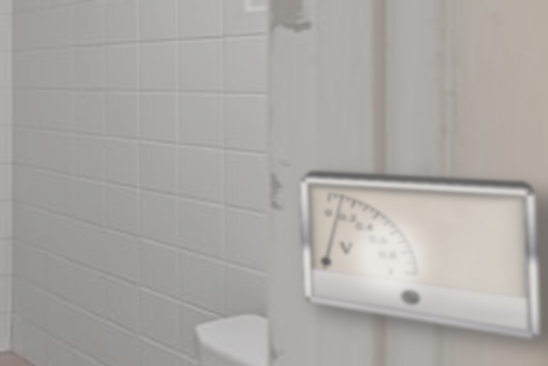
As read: 0.1
